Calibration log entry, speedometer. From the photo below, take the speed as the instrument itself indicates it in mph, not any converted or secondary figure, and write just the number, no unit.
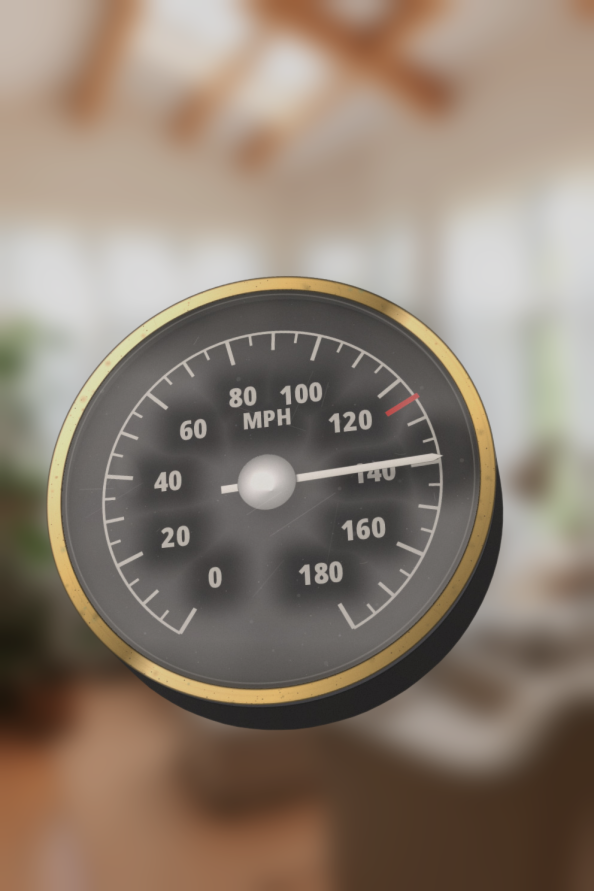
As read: 140
